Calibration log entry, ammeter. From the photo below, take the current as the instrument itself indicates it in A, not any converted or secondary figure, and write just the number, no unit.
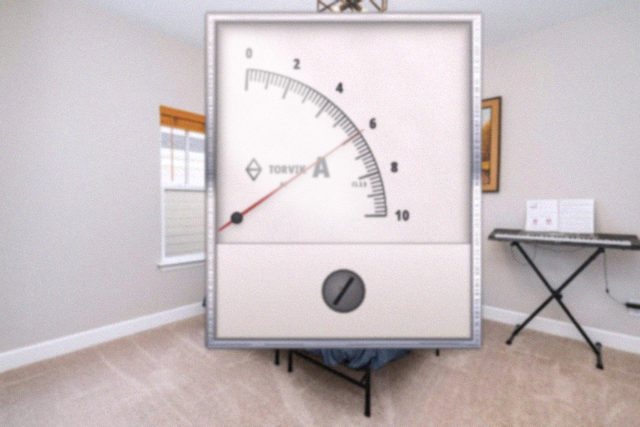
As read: 6
